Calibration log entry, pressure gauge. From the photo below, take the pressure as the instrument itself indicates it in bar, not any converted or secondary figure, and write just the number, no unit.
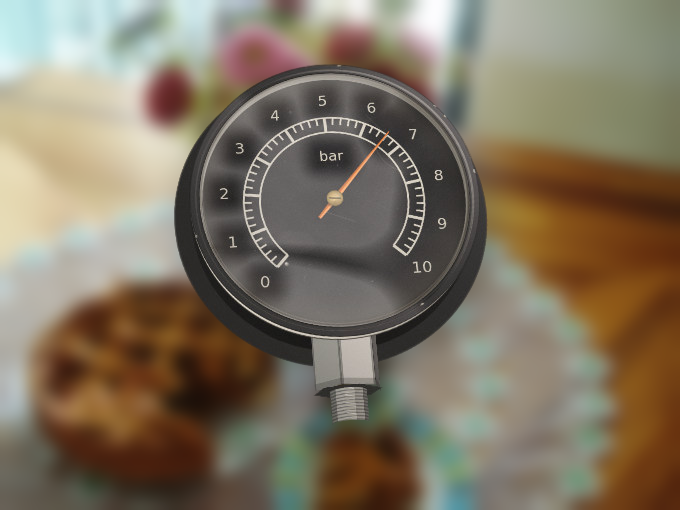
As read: 6.6
